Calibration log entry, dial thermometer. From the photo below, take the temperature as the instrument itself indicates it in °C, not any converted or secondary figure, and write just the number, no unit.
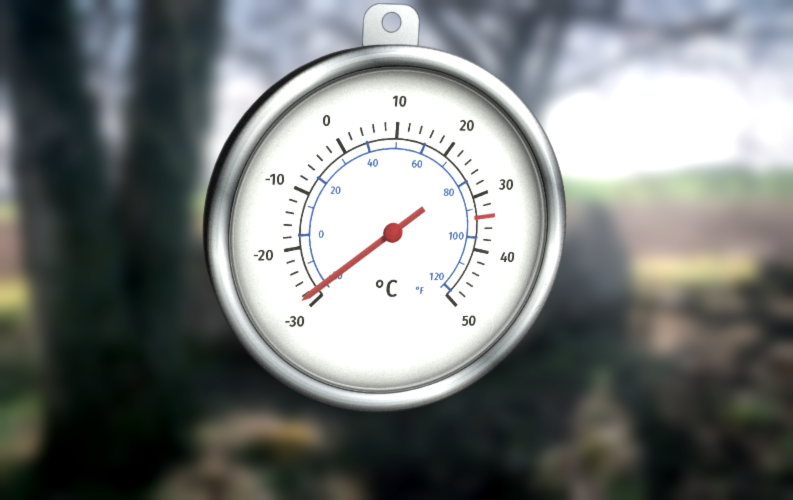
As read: -28
